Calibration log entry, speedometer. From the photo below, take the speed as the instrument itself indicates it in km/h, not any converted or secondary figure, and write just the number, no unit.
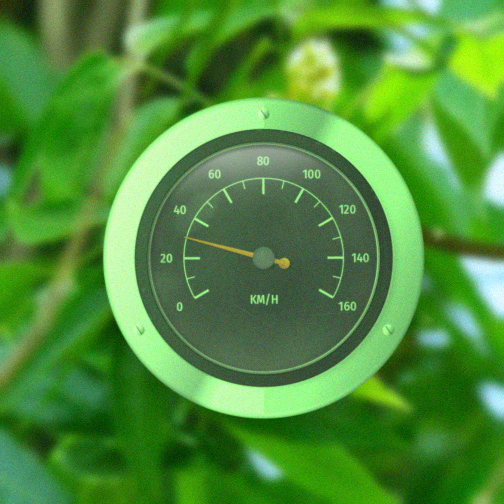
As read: 30
